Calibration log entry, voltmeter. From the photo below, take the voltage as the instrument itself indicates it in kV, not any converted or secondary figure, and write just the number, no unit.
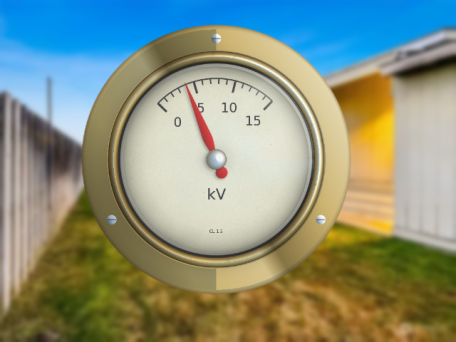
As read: 4
